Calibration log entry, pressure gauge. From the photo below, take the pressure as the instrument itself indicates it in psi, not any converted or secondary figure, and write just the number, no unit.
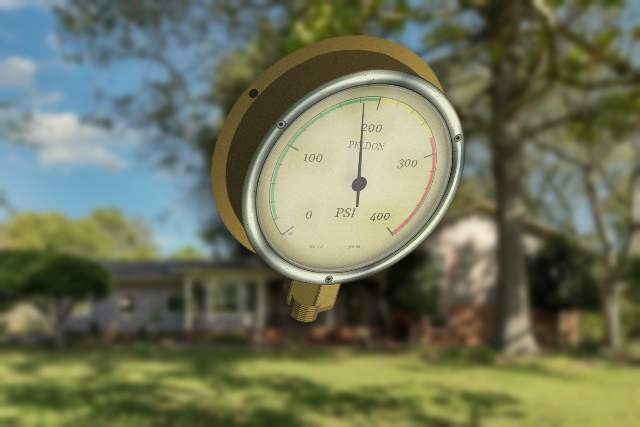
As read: 180
